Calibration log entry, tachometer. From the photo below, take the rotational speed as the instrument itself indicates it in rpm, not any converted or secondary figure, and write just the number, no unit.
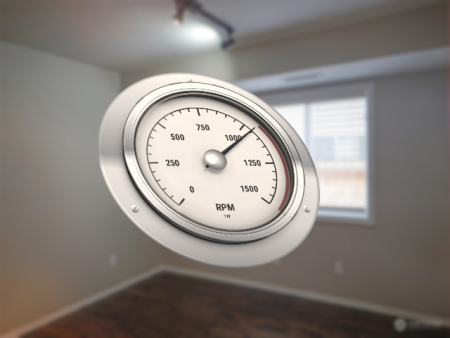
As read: 1050
